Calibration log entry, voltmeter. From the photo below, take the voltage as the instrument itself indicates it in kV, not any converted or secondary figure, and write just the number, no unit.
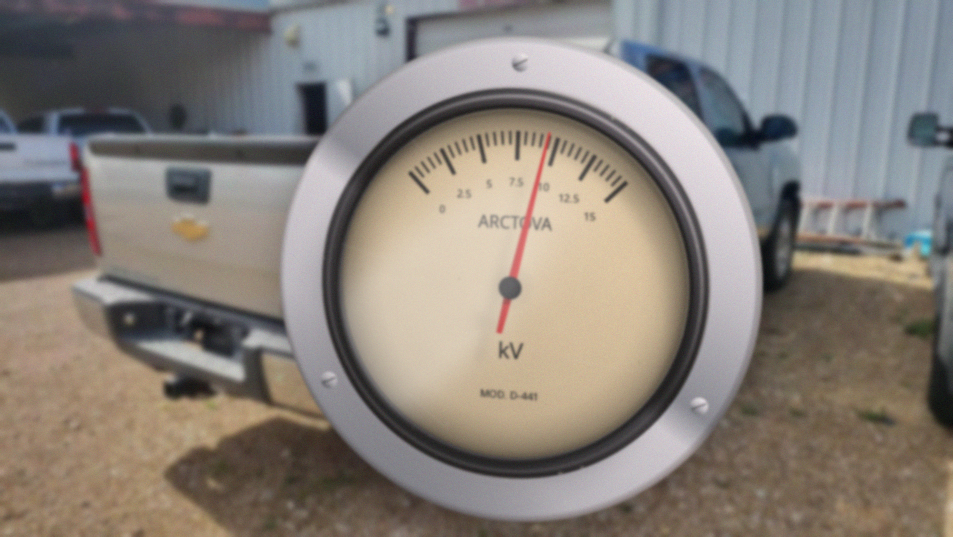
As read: 9.5
